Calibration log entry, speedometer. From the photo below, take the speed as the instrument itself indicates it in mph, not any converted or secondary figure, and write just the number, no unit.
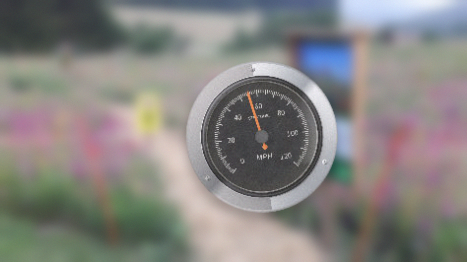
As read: 55
